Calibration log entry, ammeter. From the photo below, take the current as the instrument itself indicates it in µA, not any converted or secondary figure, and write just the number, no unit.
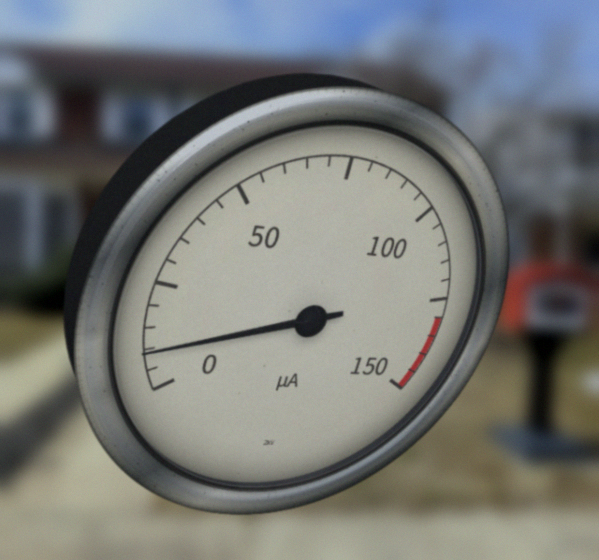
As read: 10
